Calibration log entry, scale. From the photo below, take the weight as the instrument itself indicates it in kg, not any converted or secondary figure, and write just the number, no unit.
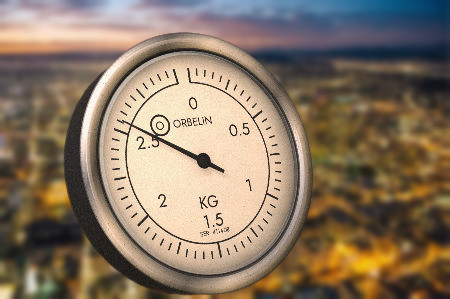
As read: 2.55
